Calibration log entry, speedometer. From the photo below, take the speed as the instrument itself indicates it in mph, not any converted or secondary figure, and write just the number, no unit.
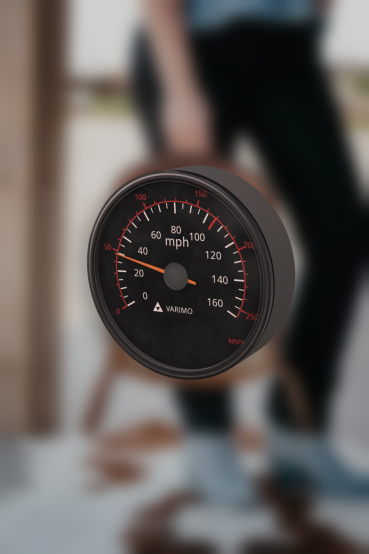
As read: 30
